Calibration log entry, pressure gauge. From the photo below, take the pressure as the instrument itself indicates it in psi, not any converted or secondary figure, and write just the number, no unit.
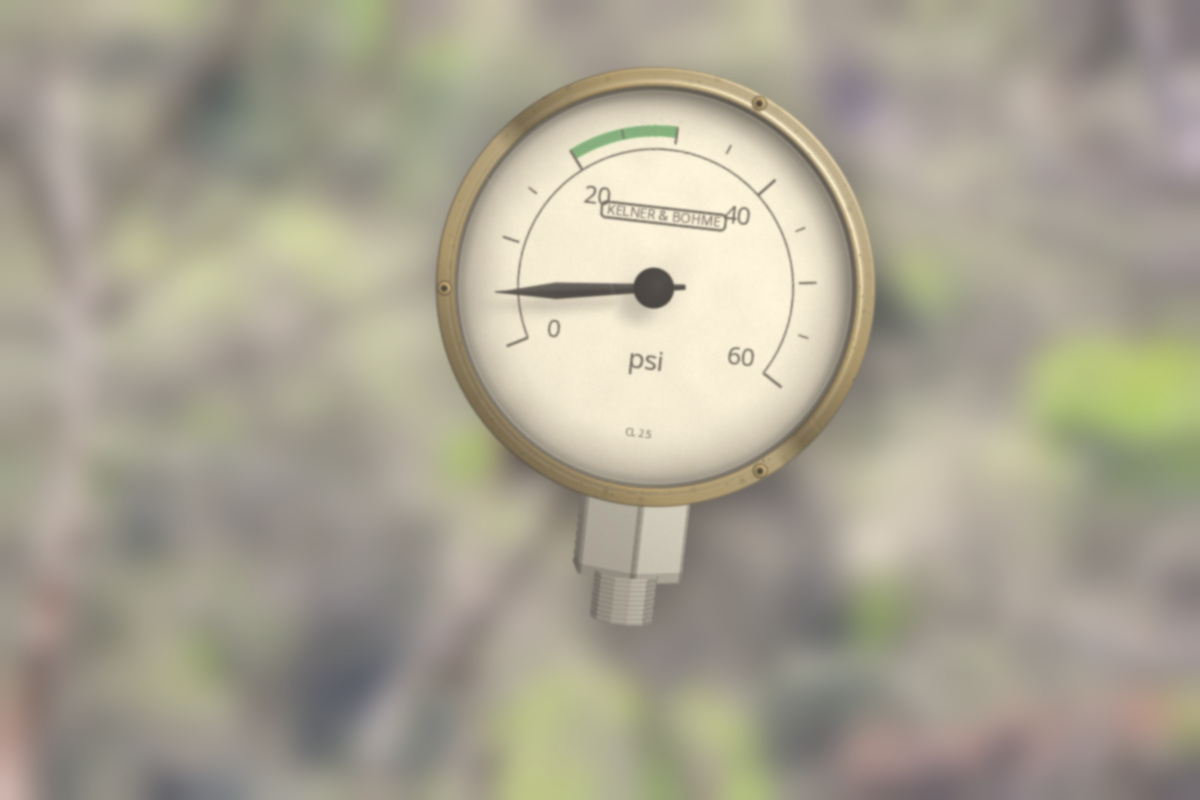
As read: 5
